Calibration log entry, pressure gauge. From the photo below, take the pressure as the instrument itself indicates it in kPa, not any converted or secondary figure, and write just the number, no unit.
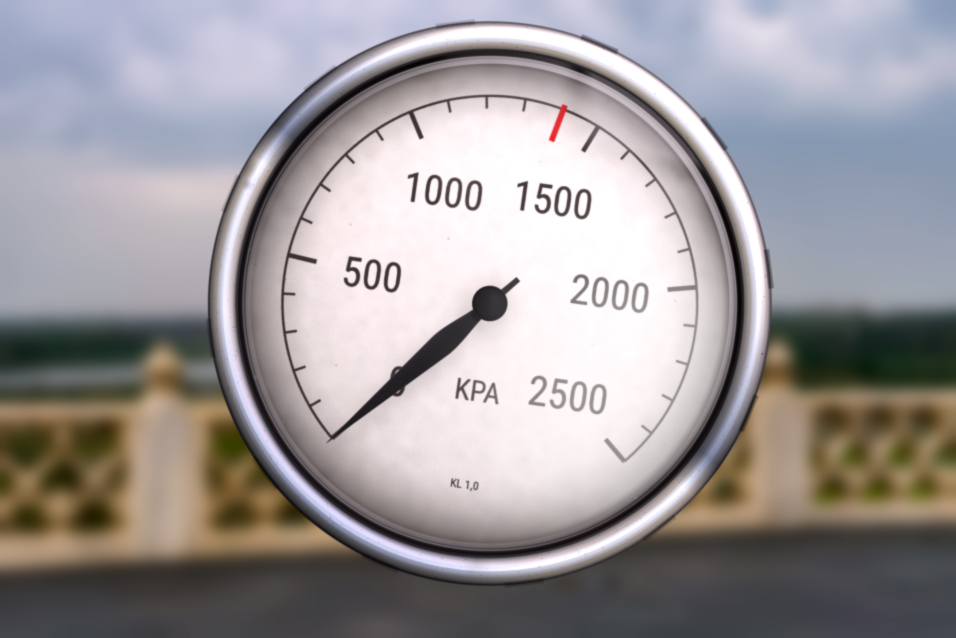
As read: 0
